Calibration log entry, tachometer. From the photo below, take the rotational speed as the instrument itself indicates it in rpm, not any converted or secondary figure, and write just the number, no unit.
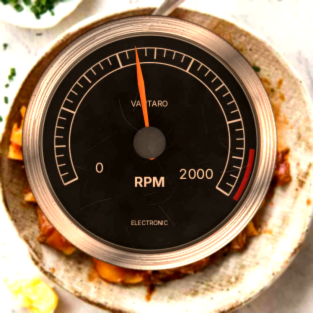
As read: 900
